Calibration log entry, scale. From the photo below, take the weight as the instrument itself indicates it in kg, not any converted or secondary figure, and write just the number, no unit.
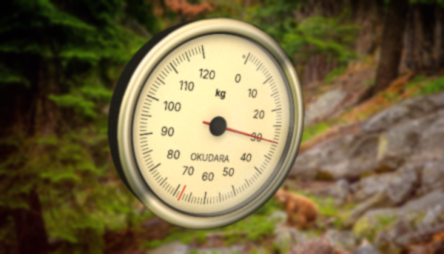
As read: 30
